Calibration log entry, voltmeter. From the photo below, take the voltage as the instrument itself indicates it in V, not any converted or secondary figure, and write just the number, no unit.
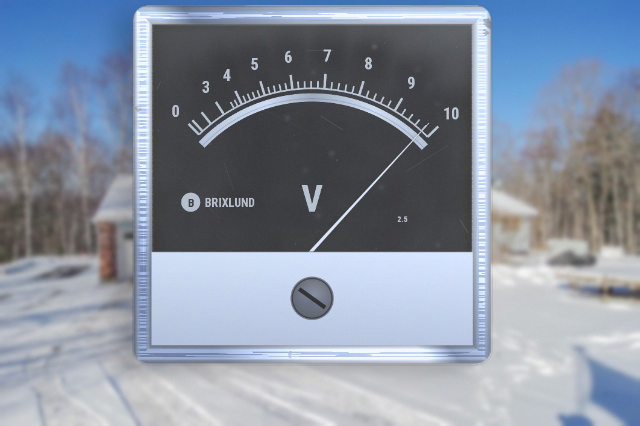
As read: 9.8
